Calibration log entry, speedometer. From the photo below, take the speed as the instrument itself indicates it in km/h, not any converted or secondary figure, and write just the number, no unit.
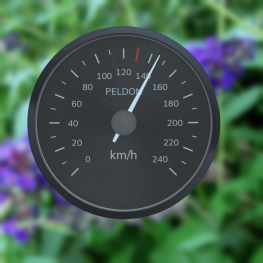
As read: 145
